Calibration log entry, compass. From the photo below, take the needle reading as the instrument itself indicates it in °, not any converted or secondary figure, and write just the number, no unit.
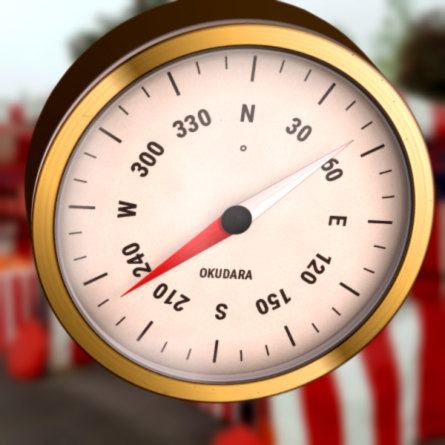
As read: 230
